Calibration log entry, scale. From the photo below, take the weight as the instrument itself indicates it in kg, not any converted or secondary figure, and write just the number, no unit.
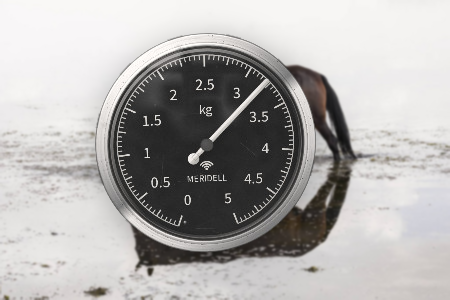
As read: 3.2
